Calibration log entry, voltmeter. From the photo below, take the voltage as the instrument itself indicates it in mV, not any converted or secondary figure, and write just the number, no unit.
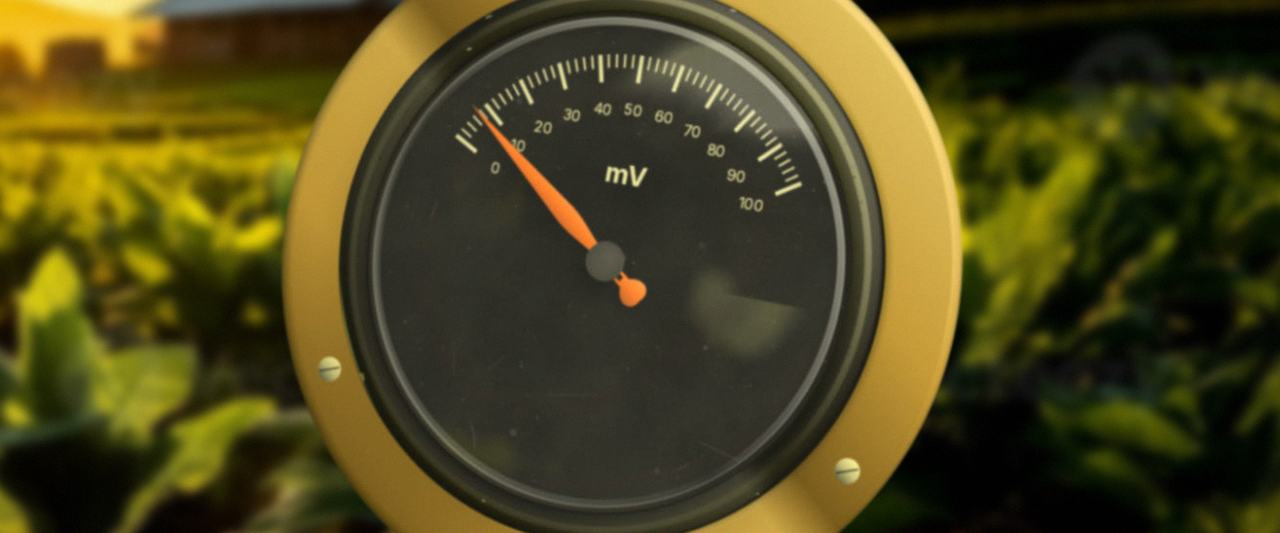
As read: 8
